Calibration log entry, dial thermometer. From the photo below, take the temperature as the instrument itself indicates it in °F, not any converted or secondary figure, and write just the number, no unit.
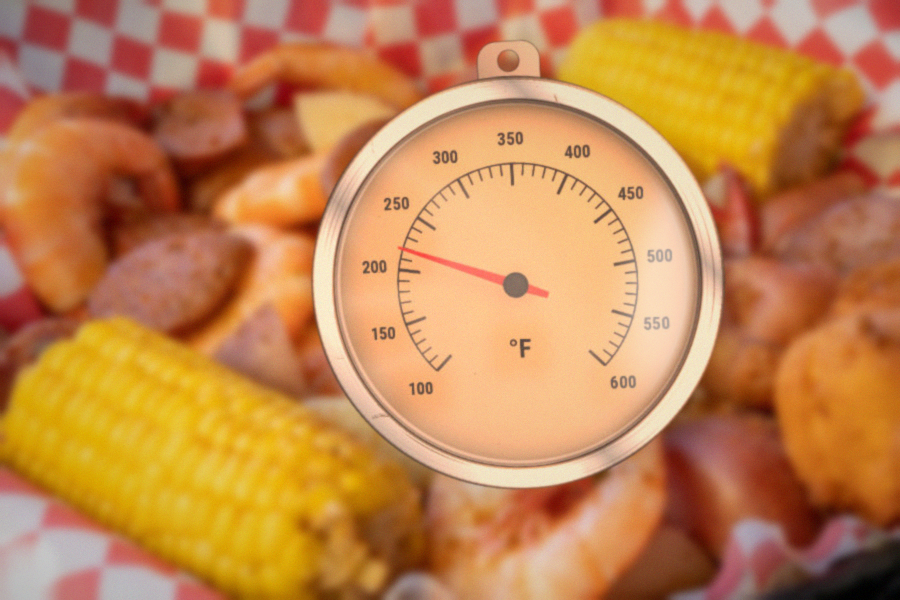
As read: 220
